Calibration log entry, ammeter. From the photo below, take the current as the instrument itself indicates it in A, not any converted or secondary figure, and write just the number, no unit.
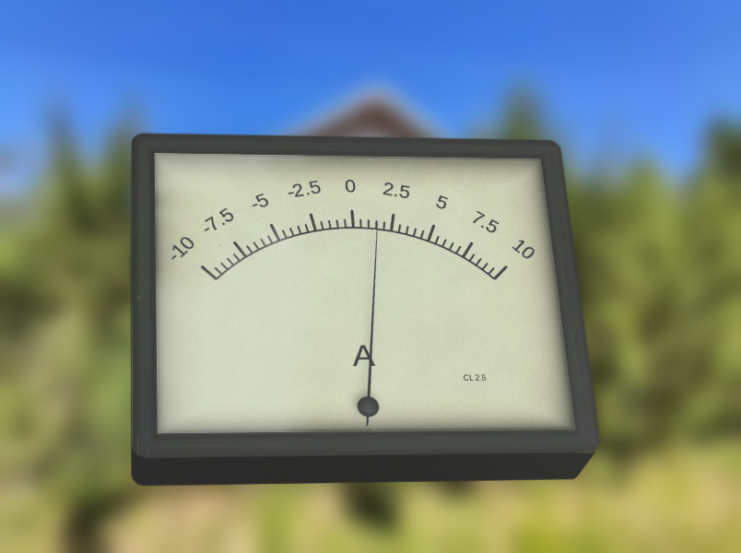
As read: 1.5
